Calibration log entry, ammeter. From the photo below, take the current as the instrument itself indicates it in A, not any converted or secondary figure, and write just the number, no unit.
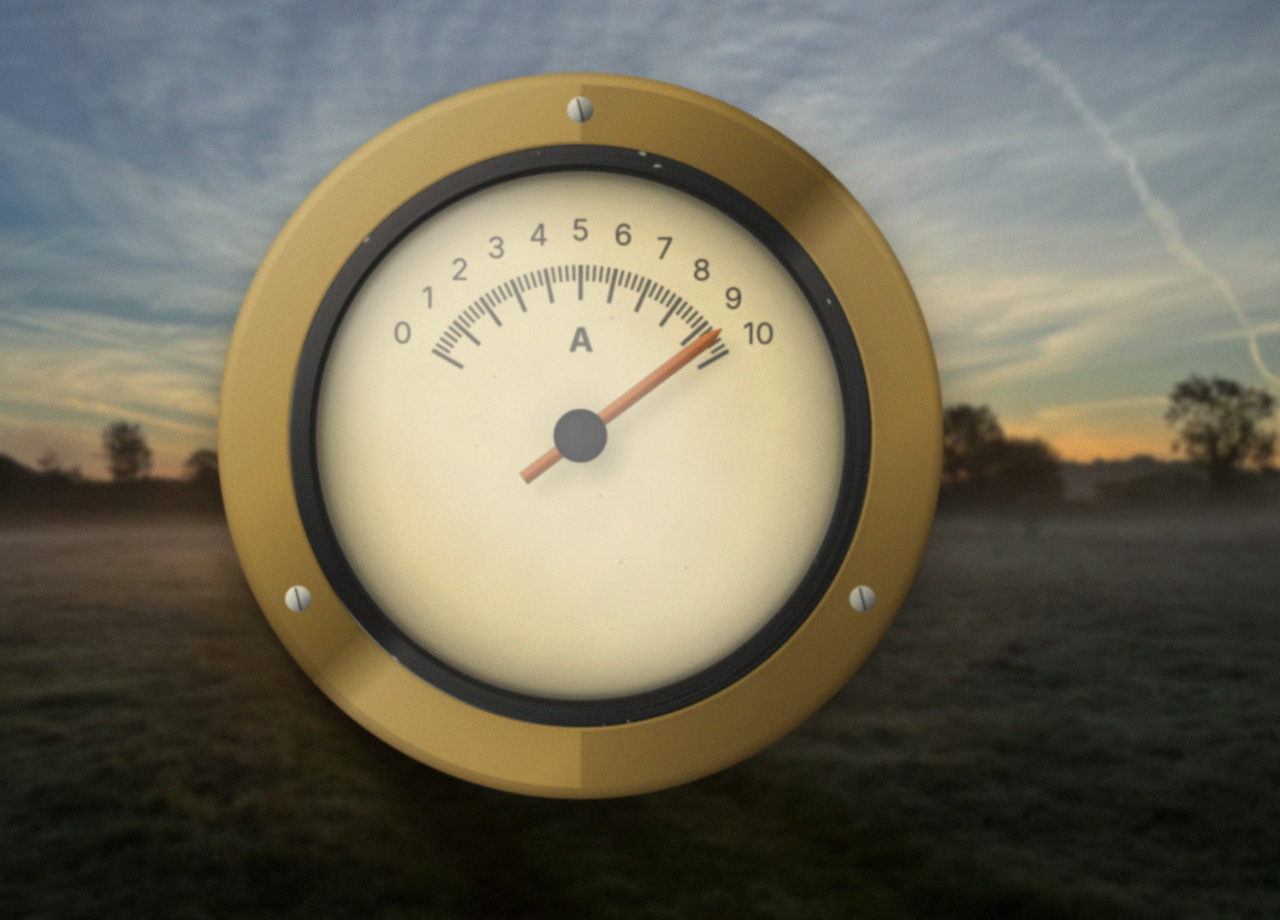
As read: 9.4
